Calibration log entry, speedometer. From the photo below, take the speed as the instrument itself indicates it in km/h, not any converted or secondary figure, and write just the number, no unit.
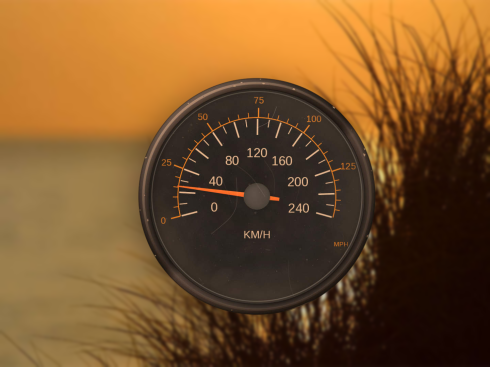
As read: 25
